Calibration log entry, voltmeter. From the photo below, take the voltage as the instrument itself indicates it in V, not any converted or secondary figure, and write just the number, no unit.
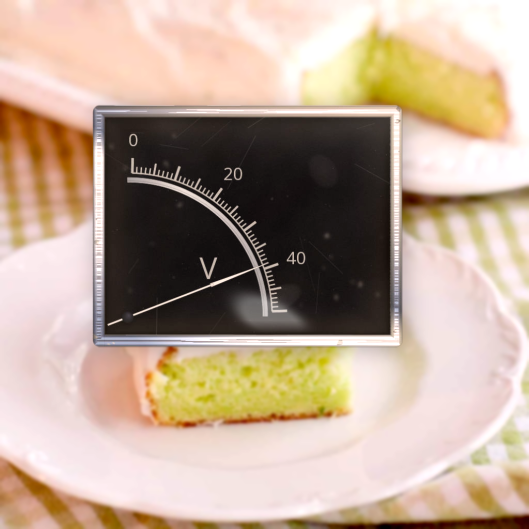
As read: 39
